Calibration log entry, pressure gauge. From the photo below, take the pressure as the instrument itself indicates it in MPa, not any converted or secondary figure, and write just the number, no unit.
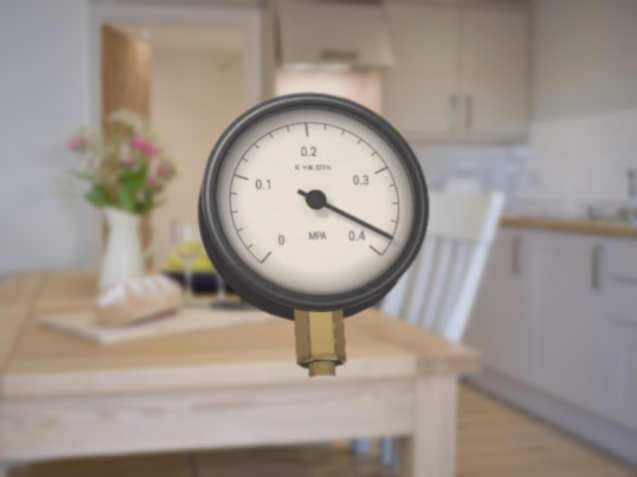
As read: 0.38
